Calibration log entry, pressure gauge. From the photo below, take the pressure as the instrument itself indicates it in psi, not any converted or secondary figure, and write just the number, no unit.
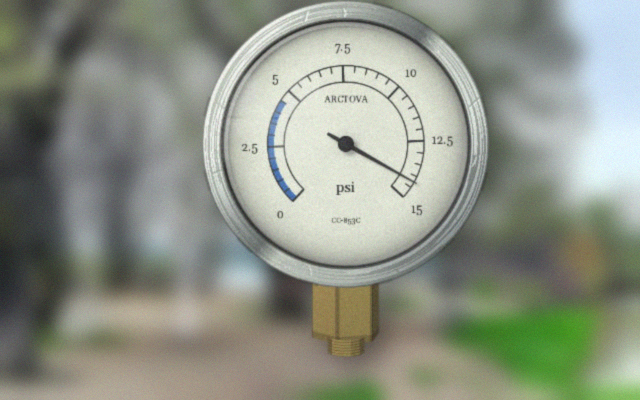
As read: 14.25
